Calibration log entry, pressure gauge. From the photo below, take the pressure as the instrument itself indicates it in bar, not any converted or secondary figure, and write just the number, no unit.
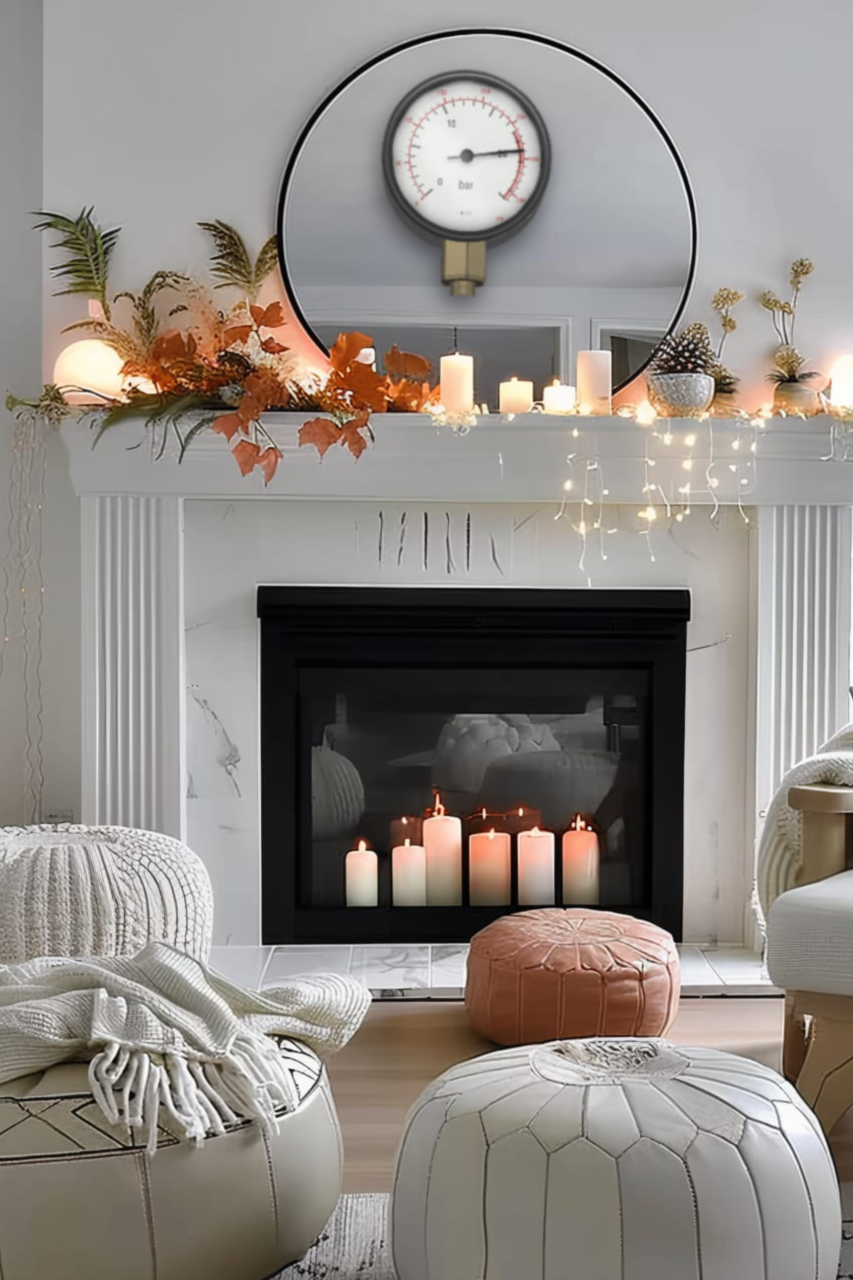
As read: 20
